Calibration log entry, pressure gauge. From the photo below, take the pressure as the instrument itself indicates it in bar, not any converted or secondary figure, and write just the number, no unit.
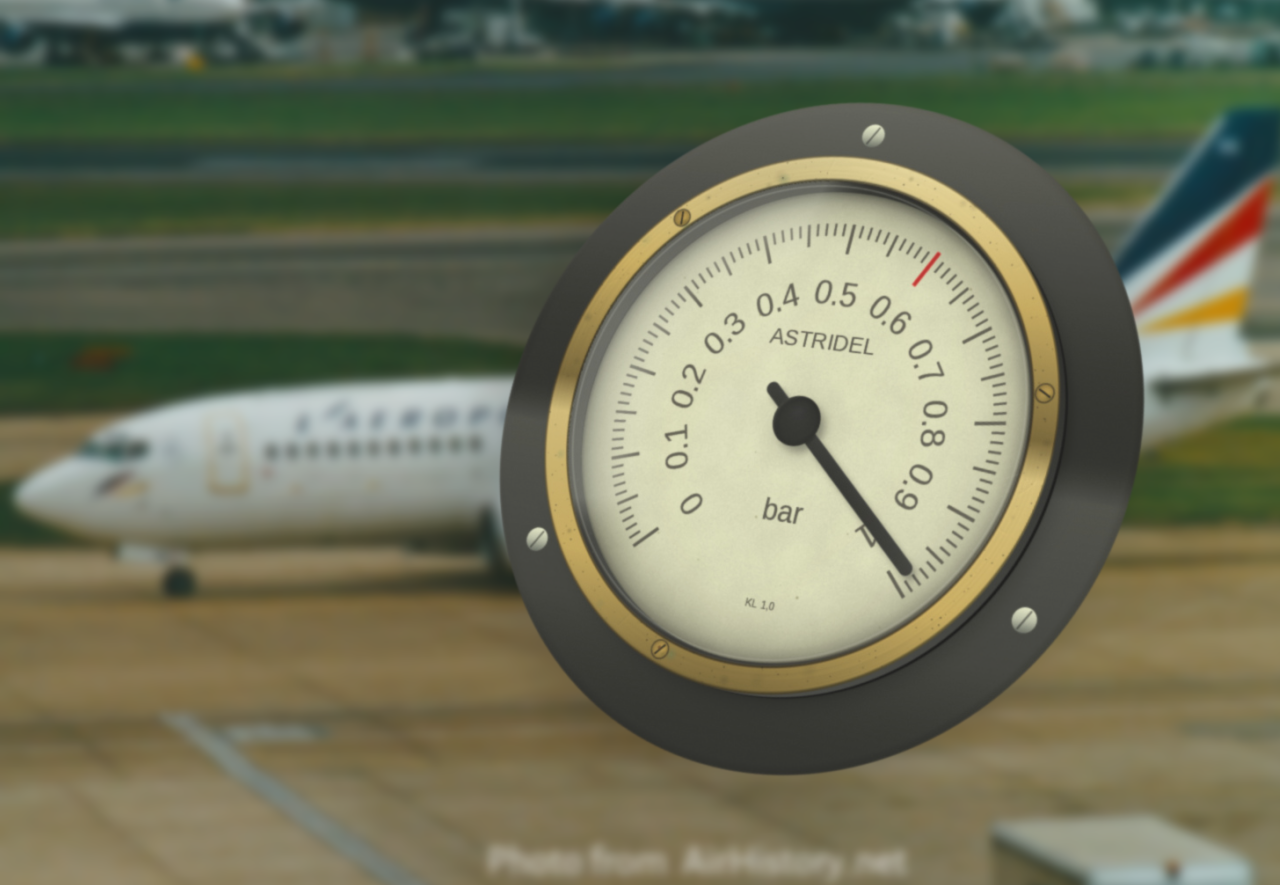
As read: 0.98
